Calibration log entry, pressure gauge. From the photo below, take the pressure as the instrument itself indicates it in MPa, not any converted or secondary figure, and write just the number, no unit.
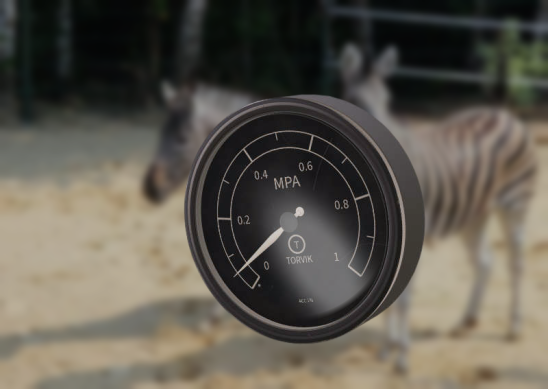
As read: 0.05
